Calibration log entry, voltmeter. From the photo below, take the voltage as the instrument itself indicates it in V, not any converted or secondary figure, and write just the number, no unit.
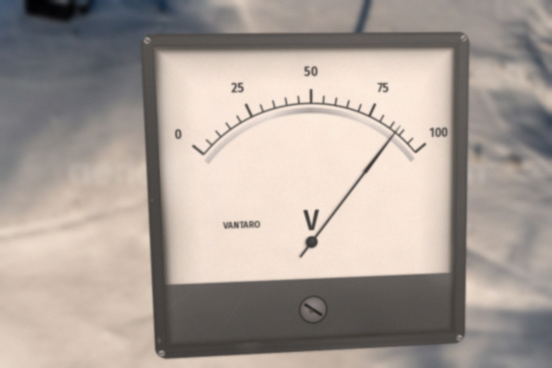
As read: 87.5
